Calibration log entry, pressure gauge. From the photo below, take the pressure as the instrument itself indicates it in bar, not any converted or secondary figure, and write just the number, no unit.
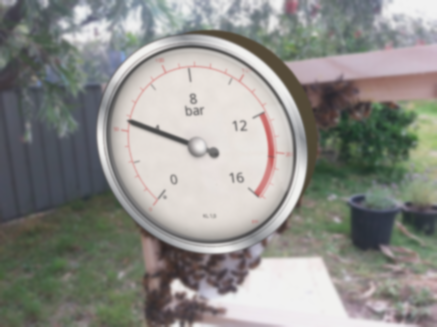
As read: 4
